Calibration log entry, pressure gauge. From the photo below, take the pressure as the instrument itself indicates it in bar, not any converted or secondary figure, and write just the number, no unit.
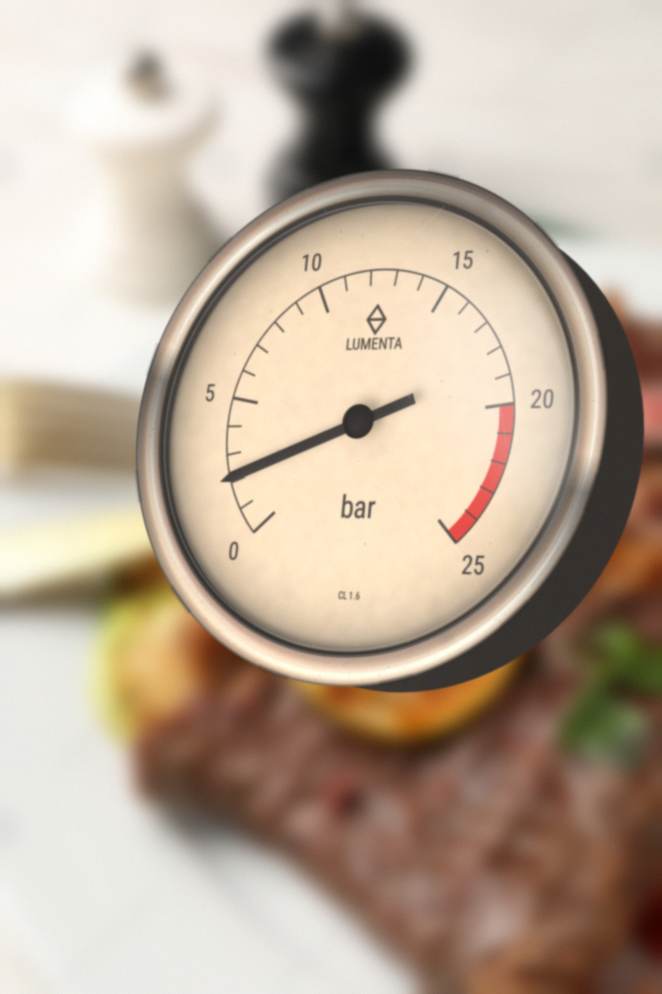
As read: 2
